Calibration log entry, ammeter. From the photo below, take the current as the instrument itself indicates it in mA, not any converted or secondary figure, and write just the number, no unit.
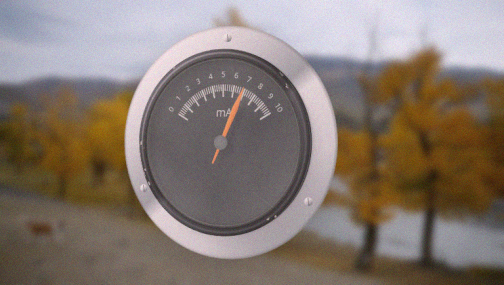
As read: 7
